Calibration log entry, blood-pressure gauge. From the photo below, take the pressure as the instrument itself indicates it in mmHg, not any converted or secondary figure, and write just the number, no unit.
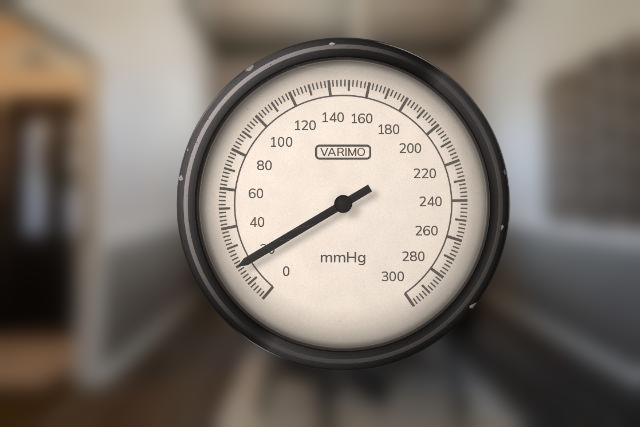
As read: 20
